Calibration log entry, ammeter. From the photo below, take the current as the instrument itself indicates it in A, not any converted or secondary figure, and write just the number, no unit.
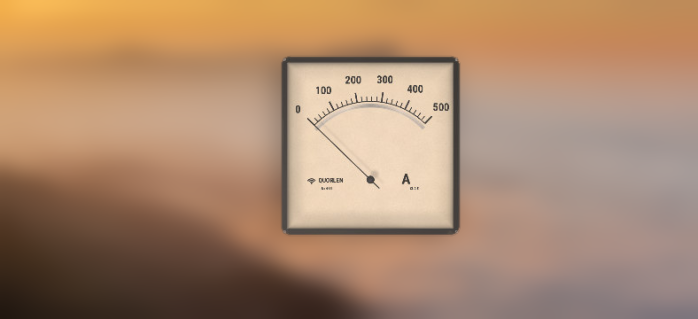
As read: 0
